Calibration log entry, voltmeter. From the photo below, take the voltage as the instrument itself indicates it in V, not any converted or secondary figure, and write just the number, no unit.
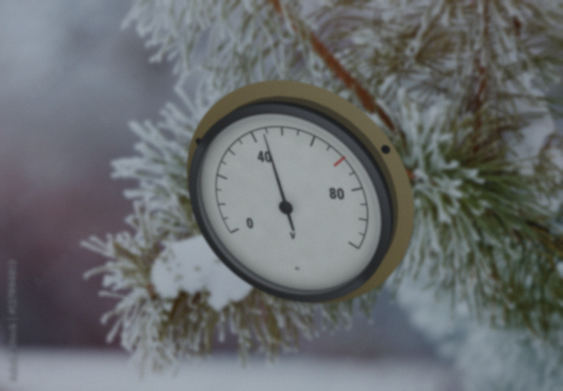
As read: 45
